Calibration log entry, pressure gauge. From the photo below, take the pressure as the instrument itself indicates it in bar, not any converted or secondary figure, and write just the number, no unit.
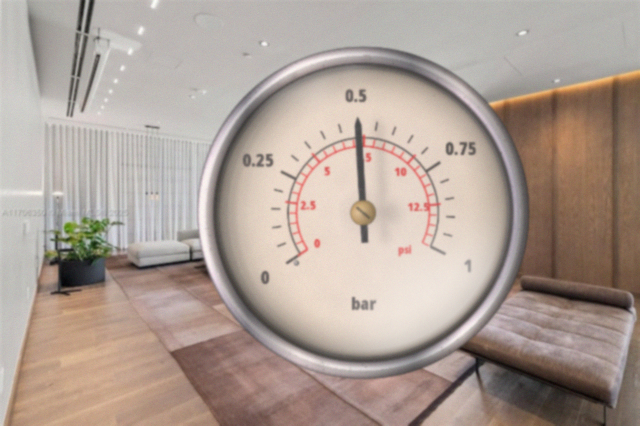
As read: 0.5
